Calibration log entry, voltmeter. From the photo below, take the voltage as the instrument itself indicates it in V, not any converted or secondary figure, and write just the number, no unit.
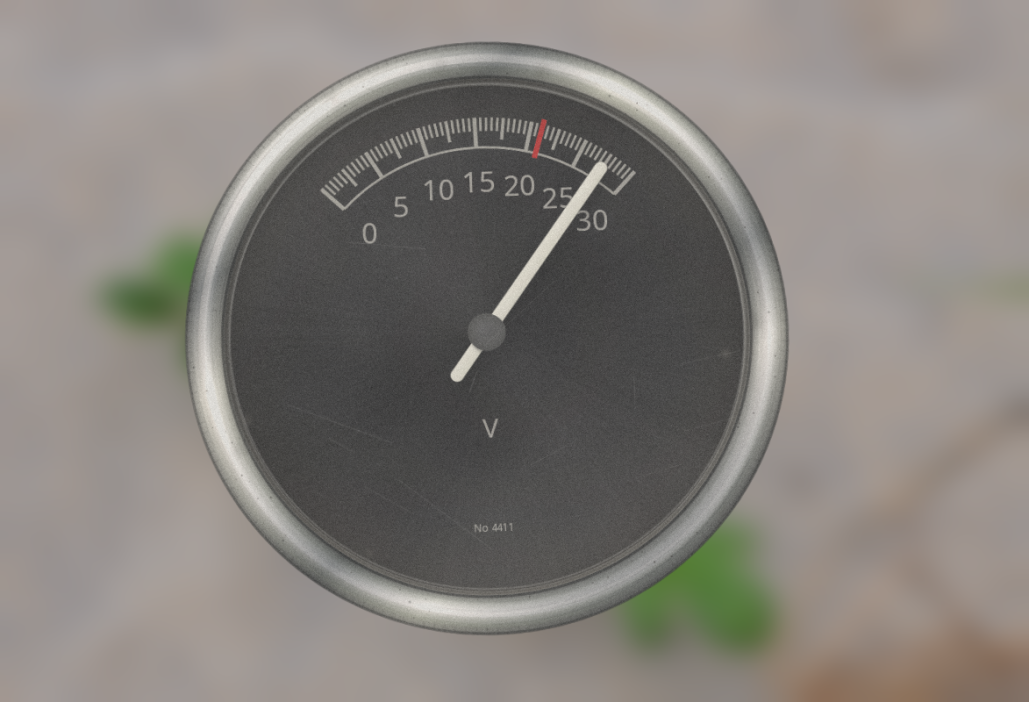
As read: 27.5
